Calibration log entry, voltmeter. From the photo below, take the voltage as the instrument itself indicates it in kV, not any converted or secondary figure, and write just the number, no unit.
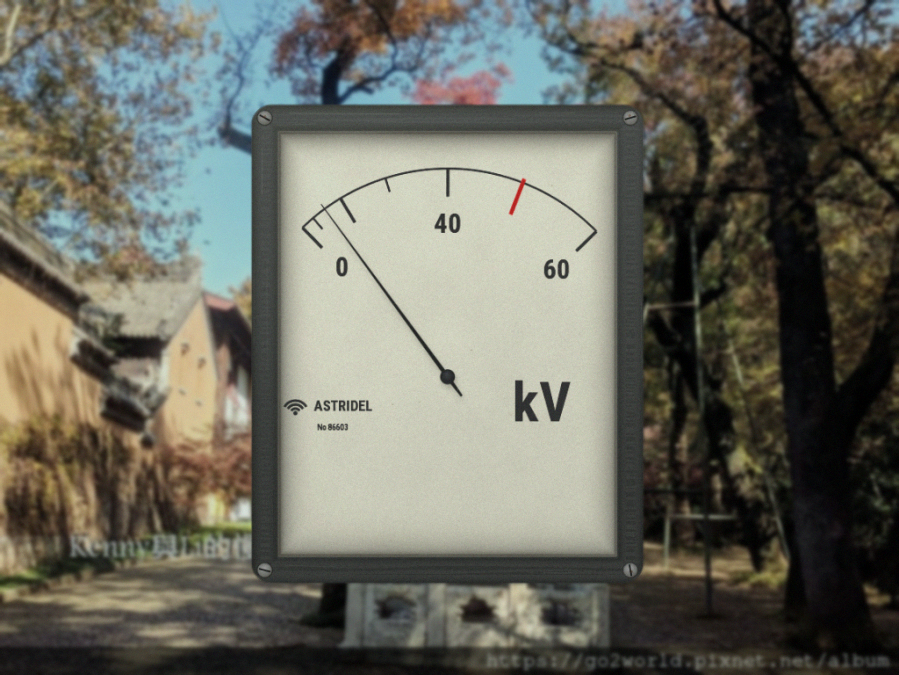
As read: 15
